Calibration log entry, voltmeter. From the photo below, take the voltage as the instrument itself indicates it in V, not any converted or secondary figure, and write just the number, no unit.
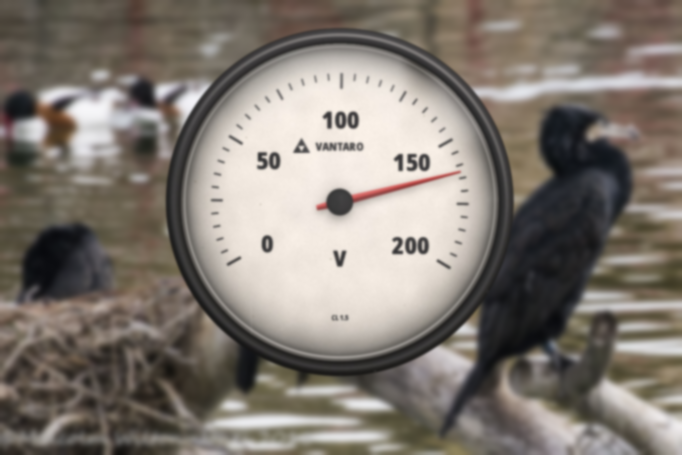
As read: 162.5
